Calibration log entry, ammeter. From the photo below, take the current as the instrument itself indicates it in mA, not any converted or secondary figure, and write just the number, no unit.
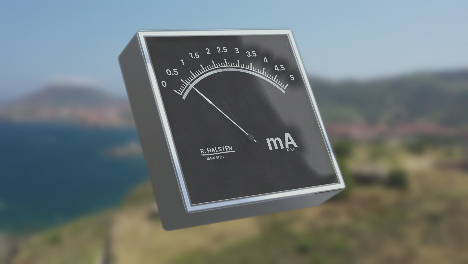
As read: 0.5
